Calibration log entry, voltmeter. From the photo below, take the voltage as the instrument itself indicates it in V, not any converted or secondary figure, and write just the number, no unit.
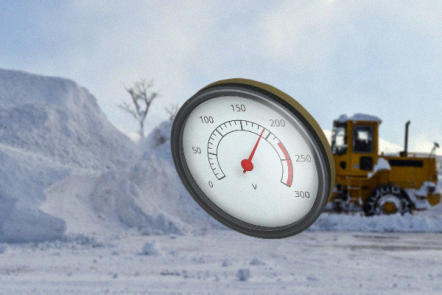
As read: 190
